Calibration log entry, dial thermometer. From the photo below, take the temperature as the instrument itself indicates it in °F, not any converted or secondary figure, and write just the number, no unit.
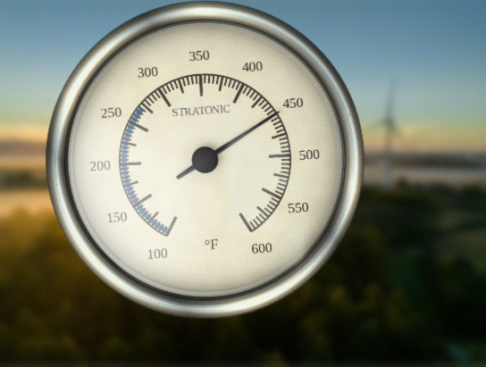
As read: 450
